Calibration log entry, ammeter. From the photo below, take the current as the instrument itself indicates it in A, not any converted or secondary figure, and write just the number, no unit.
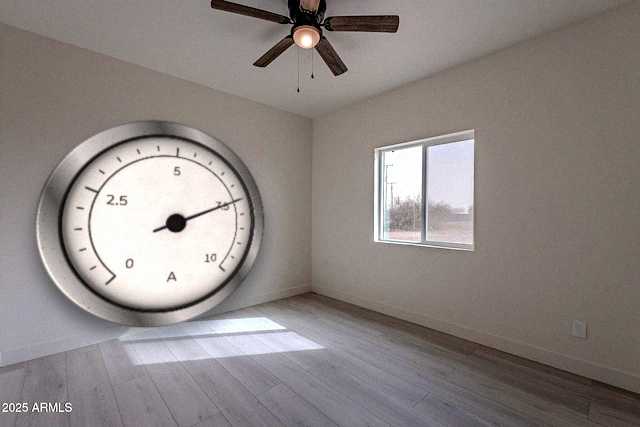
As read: 7.5
